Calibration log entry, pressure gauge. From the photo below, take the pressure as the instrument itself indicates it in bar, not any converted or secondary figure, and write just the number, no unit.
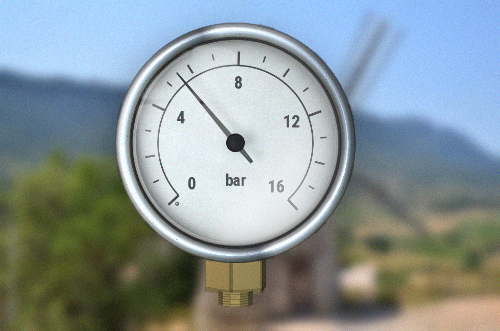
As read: 5.5
